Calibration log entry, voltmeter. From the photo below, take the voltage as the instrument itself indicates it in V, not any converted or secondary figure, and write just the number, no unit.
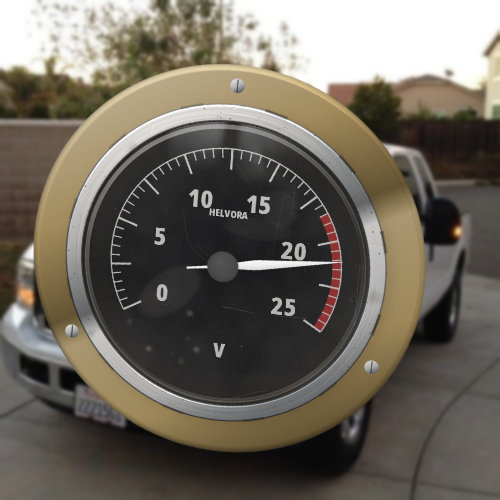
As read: 21
